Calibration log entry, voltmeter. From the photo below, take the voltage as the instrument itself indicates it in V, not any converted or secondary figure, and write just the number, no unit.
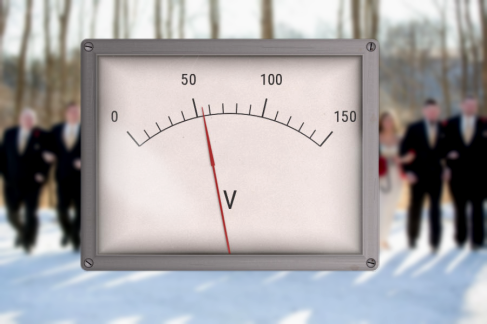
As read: 55
